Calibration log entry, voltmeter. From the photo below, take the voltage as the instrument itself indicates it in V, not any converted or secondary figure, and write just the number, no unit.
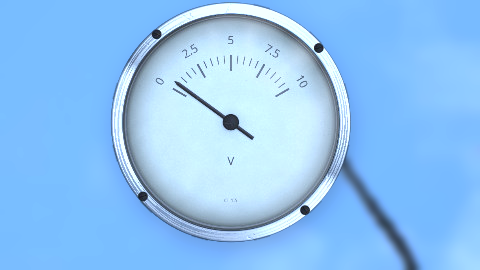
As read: 0.5
